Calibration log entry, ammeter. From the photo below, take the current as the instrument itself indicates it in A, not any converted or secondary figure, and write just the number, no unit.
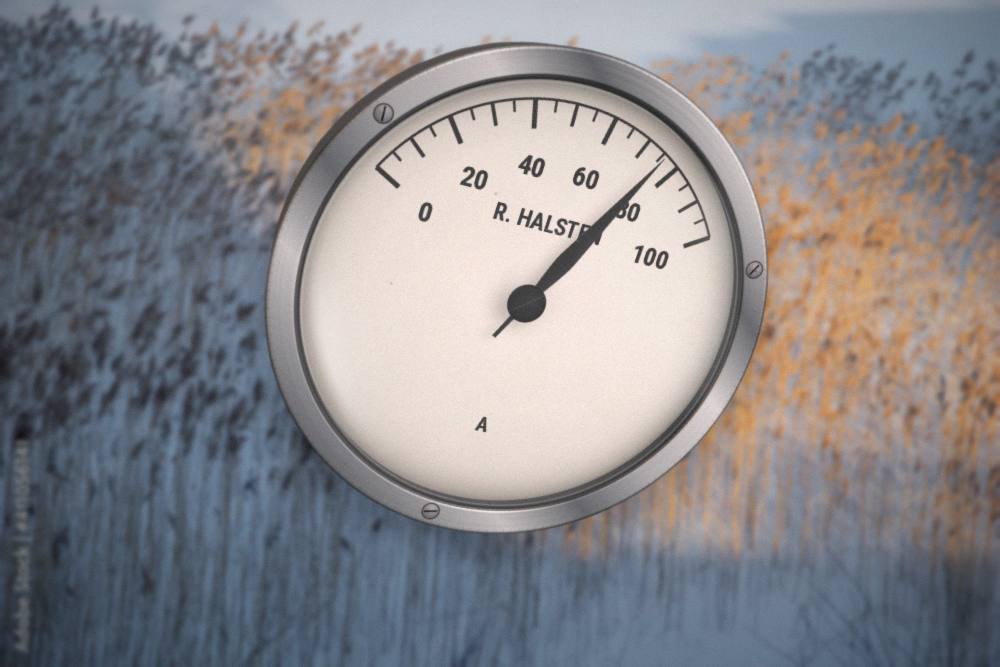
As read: 75
